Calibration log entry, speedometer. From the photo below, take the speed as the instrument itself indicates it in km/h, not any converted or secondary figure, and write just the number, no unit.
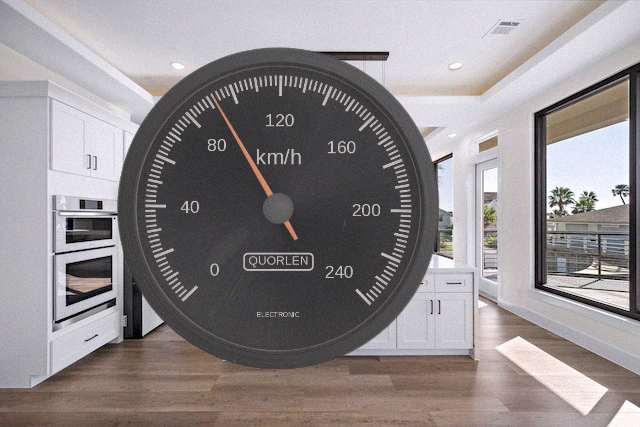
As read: 92
